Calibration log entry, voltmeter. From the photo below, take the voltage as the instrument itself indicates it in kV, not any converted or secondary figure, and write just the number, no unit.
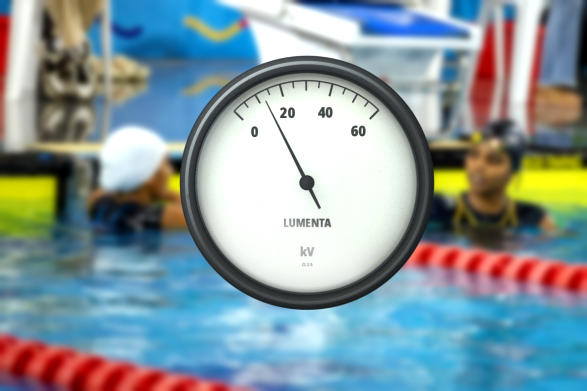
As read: 12.5
